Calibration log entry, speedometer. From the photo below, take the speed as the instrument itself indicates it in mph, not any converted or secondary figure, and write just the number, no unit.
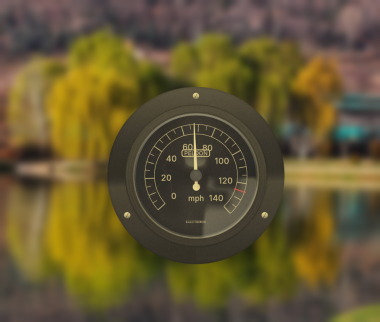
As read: 67.5
